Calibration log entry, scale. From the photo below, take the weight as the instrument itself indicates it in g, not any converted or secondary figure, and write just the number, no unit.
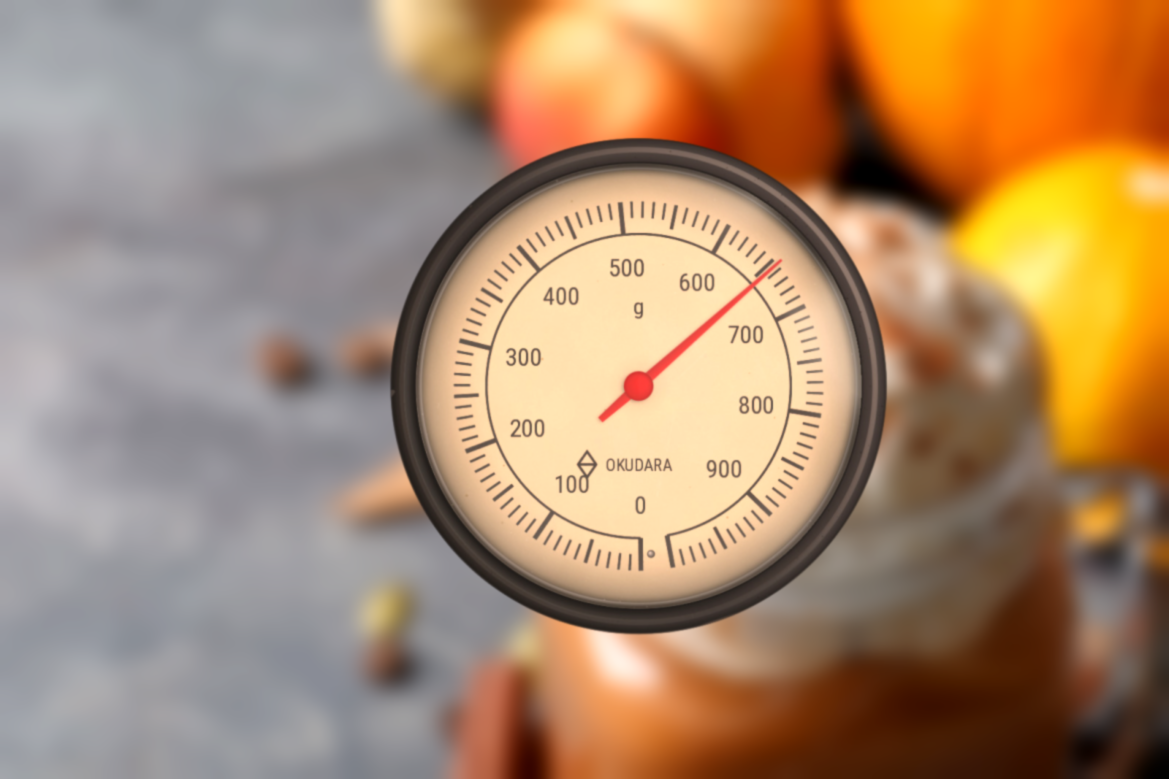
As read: 655
